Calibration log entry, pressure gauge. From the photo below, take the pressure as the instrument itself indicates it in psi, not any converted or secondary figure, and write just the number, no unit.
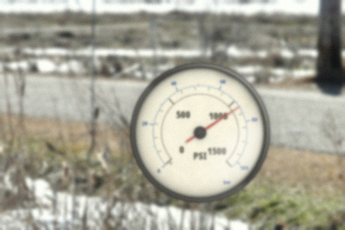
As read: 1050
